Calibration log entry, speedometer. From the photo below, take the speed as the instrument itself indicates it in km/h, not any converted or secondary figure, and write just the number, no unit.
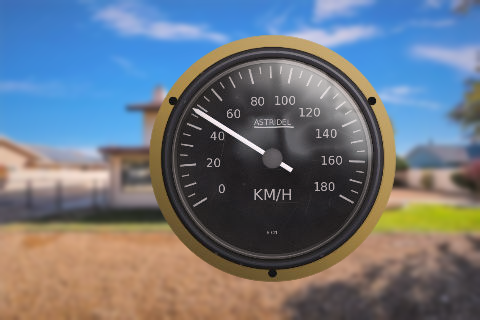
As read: 47.5
